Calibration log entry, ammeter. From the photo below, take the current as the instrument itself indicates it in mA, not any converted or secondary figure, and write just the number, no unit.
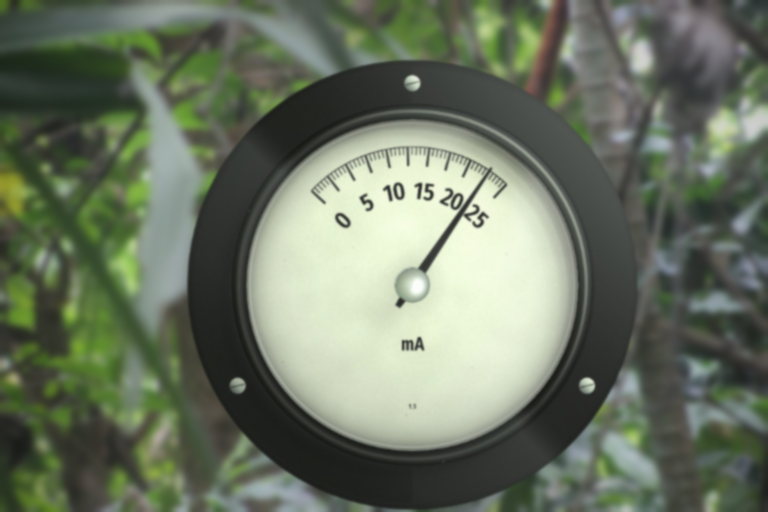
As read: 22.5
